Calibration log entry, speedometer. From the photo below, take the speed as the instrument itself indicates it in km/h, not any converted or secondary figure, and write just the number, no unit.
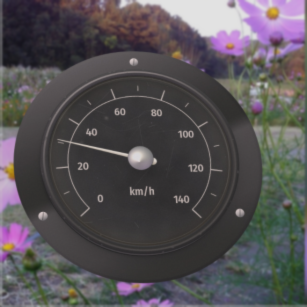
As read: 30
